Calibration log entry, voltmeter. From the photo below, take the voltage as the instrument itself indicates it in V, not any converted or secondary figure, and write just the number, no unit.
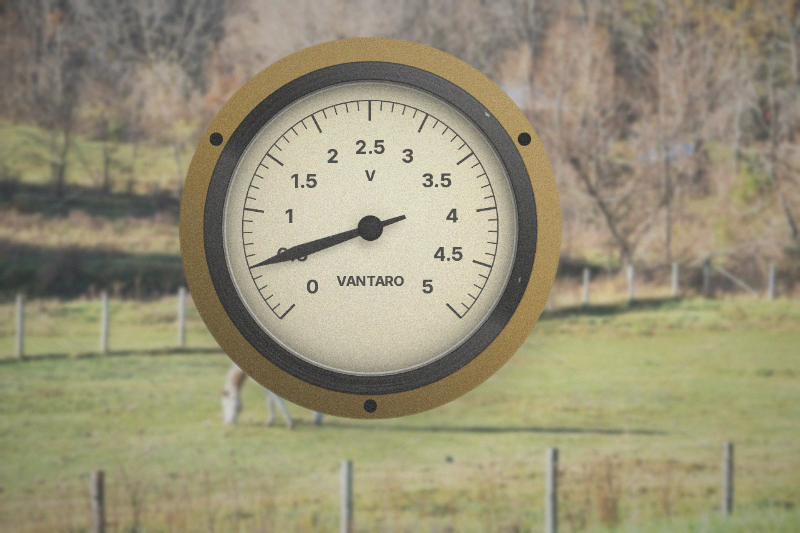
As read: 0.5
